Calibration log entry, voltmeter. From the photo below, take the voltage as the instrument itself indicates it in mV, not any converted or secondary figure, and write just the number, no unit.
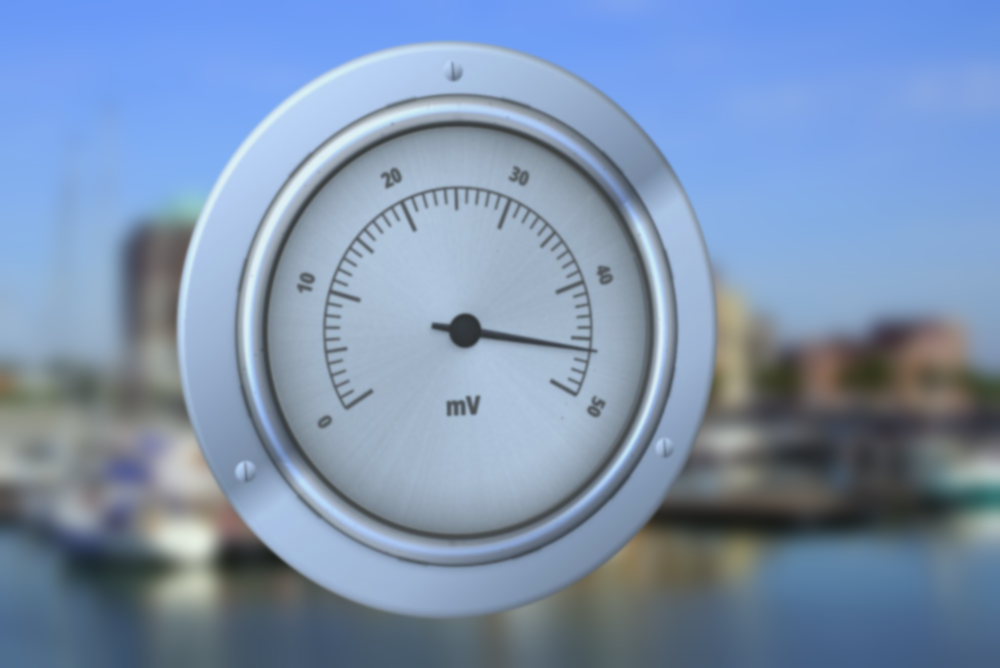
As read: 46
